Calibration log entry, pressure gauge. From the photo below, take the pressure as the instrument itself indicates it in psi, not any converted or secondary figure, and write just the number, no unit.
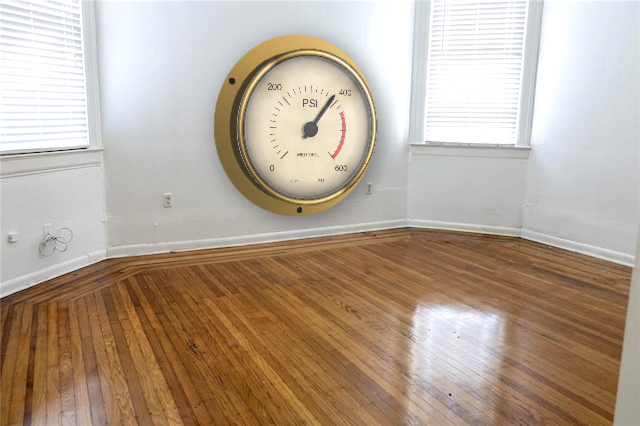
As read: 380
